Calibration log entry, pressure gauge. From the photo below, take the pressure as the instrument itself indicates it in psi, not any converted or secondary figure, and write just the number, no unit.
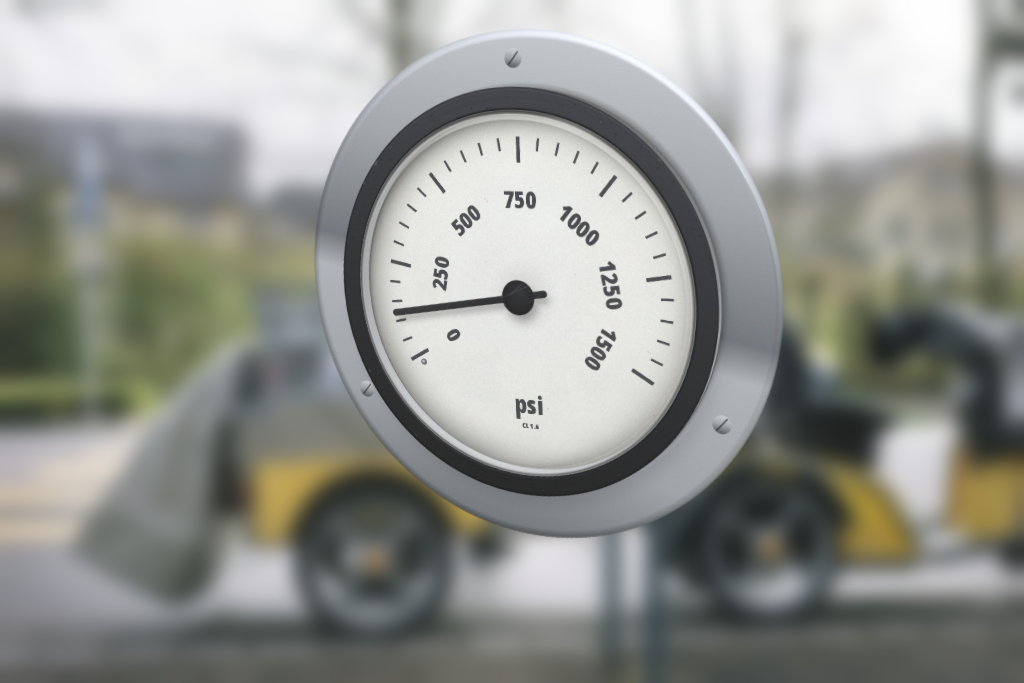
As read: 125
